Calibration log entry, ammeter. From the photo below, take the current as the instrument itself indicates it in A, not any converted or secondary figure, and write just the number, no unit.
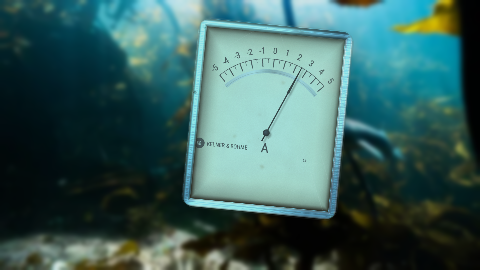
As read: 2.5
